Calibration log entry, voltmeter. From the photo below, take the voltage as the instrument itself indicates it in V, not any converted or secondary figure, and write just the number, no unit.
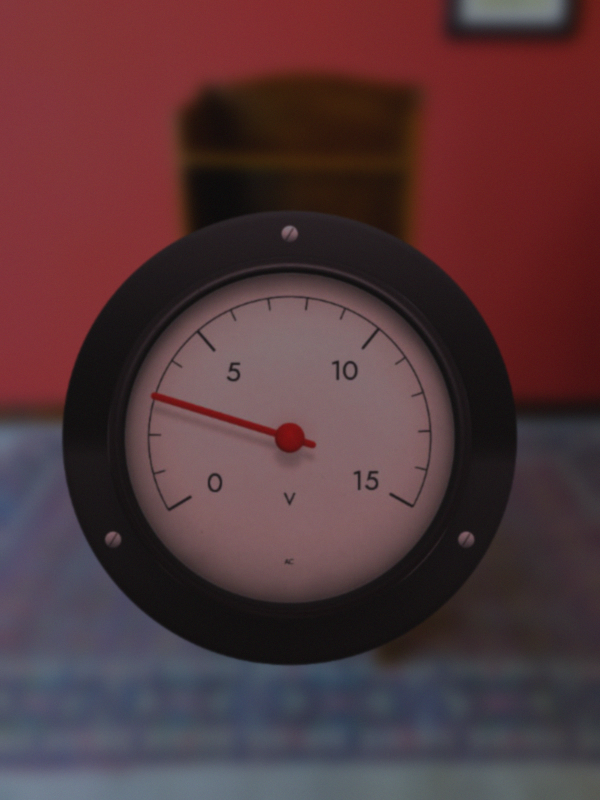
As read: 3
